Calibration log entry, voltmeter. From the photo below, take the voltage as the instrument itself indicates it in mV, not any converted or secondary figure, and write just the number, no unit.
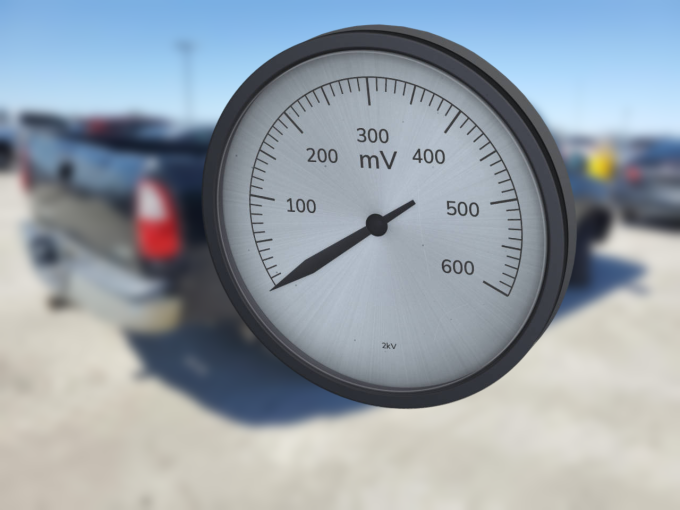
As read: 0
